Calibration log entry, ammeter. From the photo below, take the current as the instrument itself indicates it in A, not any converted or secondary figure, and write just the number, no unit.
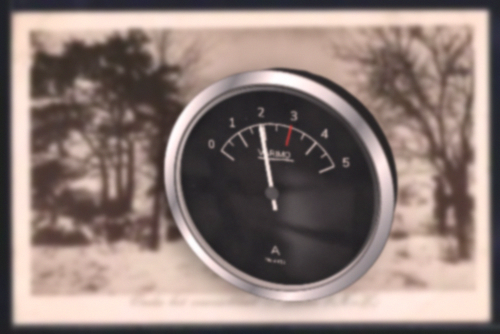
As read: 2
